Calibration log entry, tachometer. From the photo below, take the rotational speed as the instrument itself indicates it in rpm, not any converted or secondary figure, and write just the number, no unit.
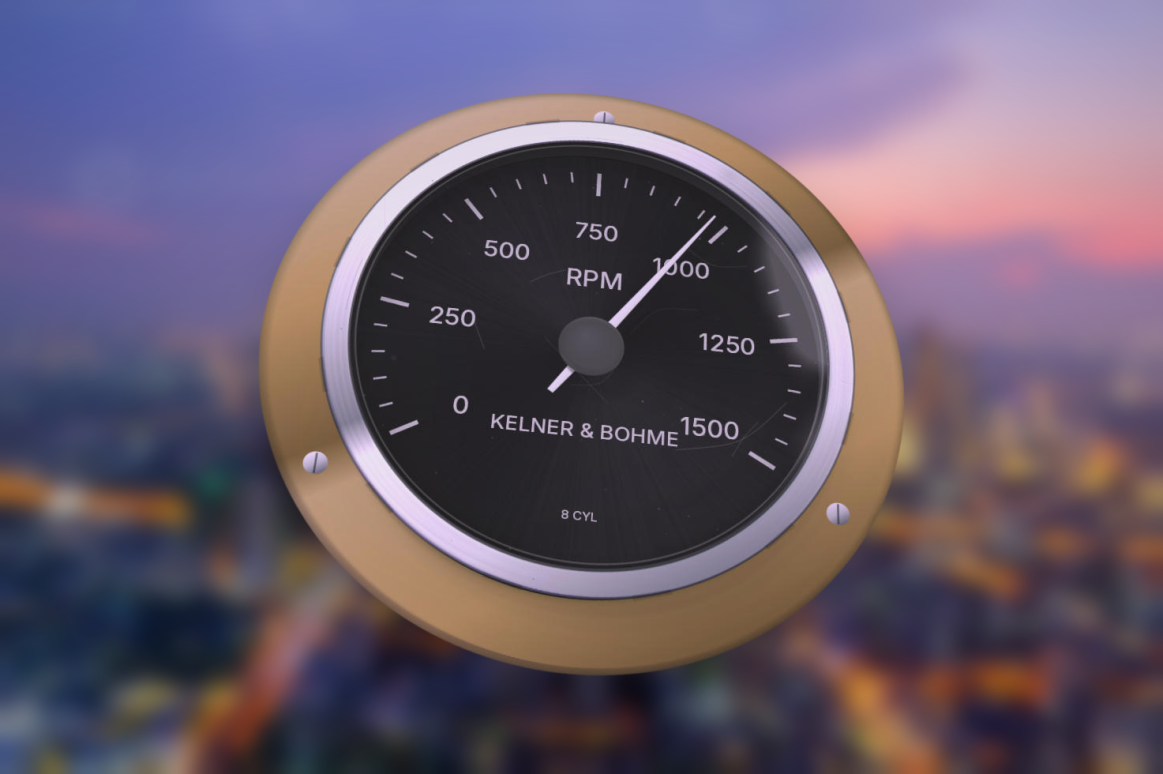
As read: 975
